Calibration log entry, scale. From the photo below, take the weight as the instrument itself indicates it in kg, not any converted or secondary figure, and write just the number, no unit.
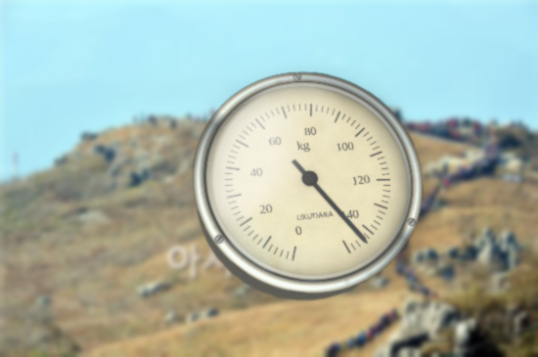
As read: 144
